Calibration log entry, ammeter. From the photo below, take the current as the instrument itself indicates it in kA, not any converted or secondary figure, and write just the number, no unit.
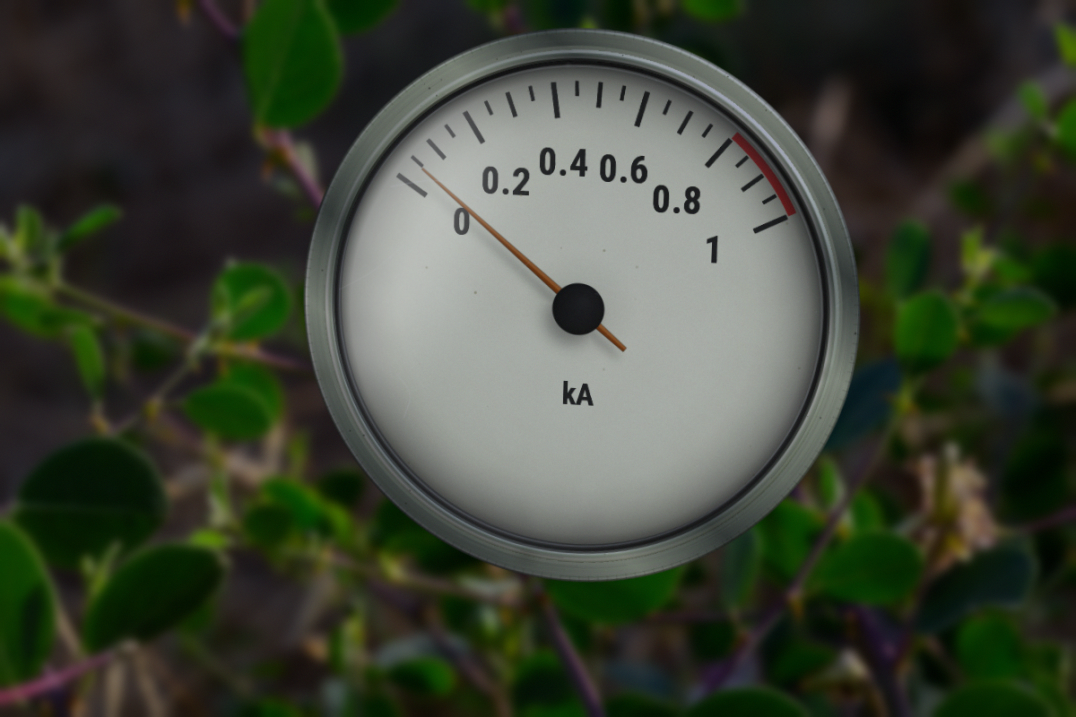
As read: 0.05
